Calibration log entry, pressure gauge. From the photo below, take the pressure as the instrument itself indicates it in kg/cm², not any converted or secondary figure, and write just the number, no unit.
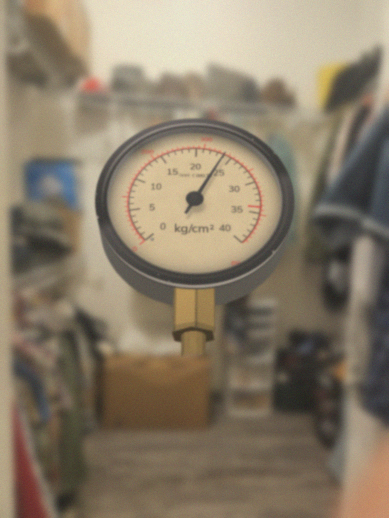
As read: 24
